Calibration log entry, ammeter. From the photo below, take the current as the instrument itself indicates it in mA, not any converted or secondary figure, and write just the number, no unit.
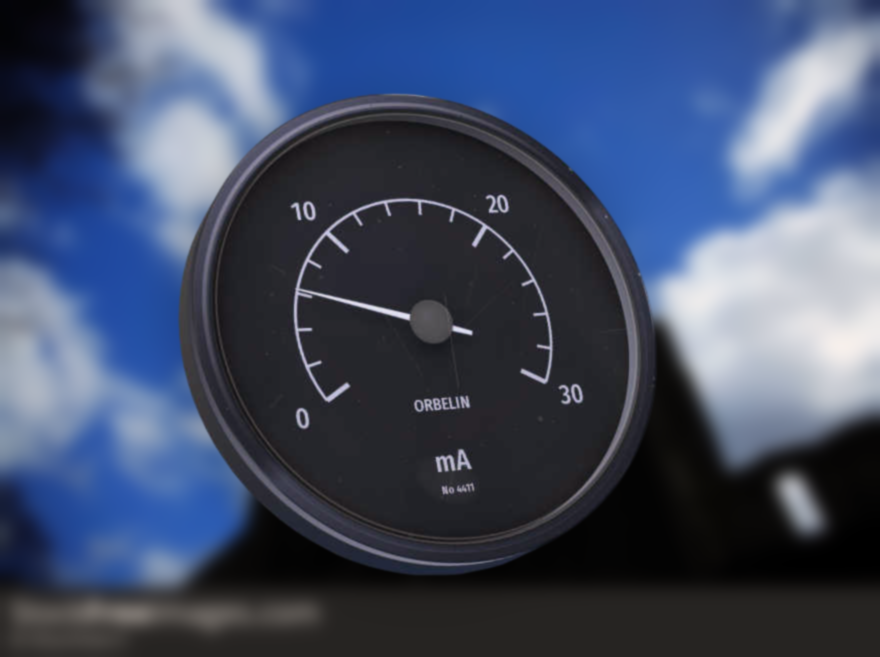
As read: 6
